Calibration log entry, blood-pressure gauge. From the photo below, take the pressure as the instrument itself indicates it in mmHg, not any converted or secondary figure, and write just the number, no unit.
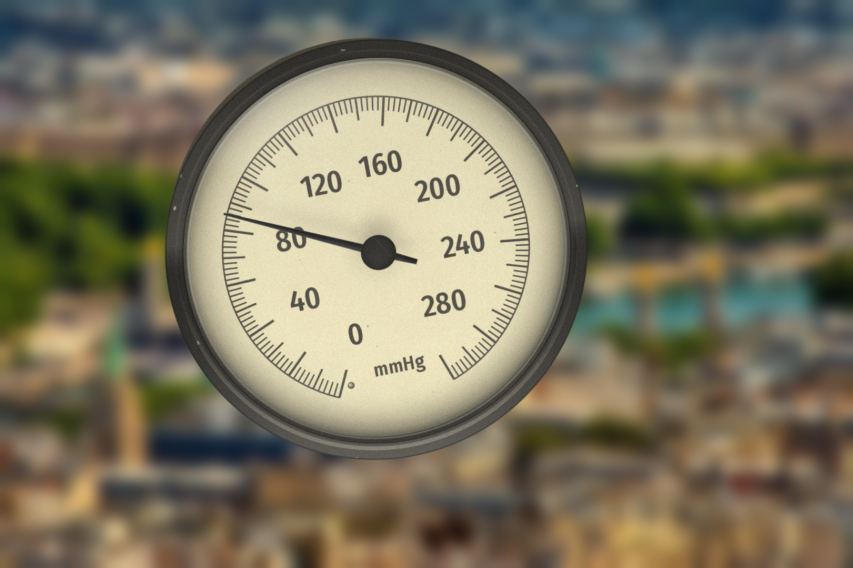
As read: 86
